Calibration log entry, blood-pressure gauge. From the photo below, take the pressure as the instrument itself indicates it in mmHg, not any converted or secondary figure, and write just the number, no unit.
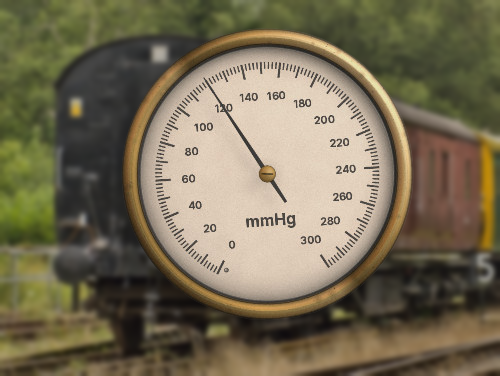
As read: 120
